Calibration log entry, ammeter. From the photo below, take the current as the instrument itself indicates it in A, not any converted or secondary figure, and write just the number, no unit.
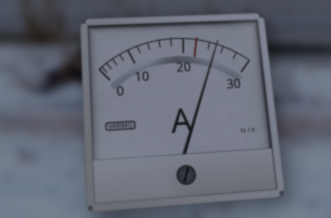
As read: 25
